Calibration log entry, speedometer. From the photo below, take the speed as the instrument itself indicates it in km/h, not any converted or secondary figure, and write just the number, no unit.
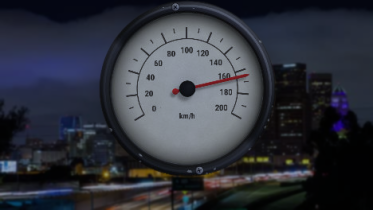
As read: 165
